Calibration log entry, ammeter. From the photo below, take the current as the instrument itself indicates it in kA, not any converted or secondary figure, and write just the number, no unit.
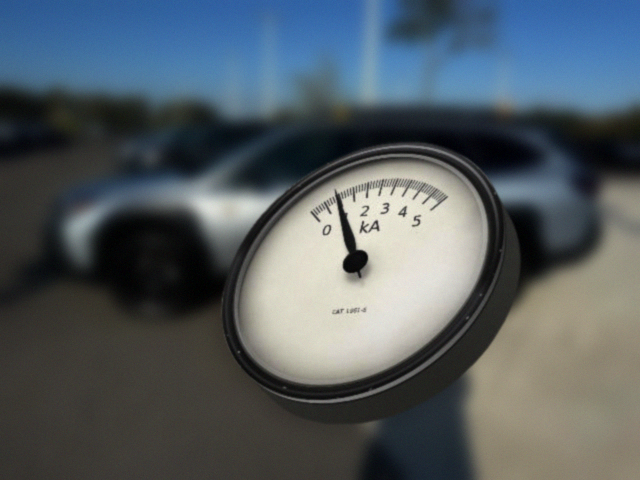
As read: 1
